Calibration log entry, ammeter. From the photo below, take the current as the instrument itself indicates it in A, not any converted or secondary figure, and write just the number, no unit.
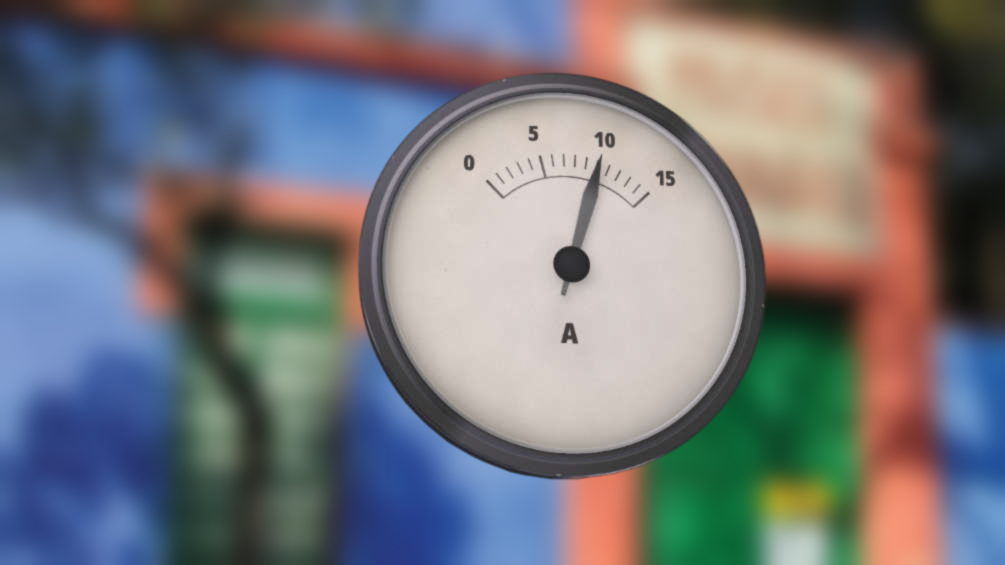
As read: 10
